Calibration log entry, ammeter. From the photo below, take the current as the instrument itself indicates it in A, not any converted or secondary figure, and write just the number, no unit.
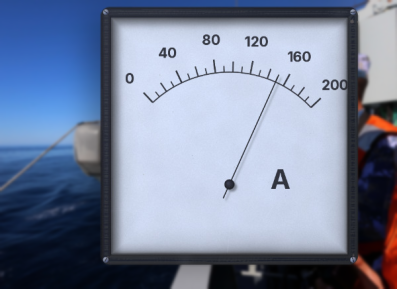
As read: 150
